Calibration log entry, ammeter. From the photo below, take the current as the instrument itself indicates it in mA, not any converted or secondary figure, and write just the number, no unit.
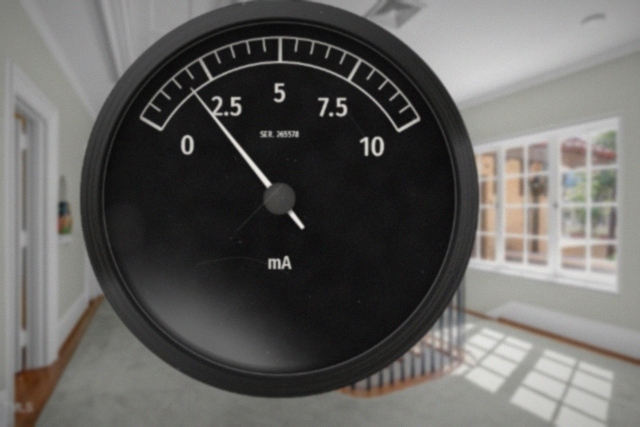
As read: 1.75
